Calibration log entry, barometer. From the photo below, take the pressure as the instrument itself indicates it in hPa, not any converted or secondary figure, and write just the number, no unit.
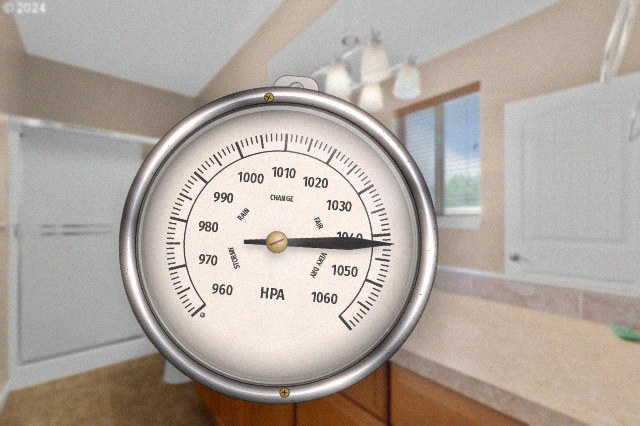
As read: 1042
